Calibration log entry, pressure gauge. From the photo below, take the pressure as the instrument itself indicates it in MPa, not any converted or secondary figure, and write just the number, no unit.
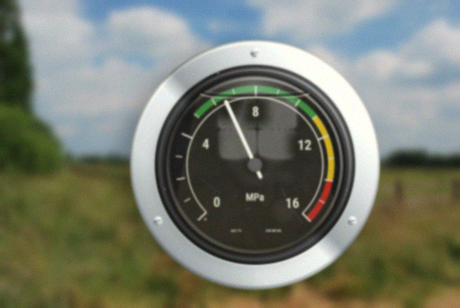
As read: 6.5
